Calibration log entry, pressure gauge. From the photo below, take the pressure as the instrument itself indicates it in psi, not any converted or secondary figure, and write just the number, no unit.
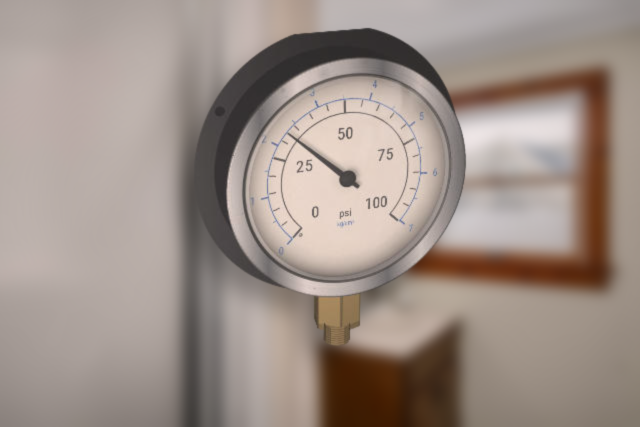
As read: 32.5
